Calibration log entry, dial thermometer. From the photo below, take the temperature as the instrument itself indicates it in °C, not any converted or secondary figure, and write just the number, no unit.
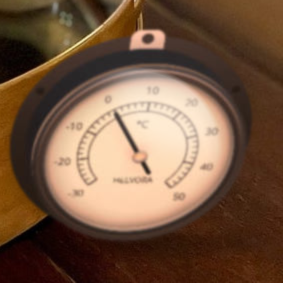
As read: 0
